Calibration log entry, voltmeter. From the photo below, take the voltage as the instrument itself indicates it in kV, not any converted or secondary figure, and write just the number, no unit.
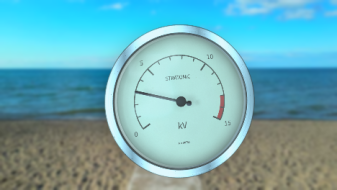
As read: 3
